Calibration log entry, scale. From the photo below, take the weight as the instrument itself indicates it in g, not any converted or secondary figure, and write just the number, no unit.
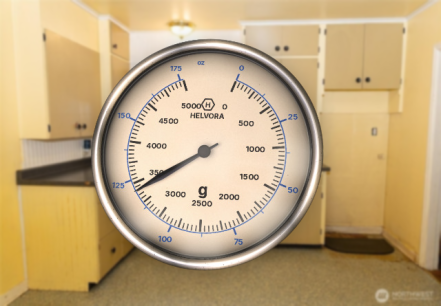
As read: 3400
